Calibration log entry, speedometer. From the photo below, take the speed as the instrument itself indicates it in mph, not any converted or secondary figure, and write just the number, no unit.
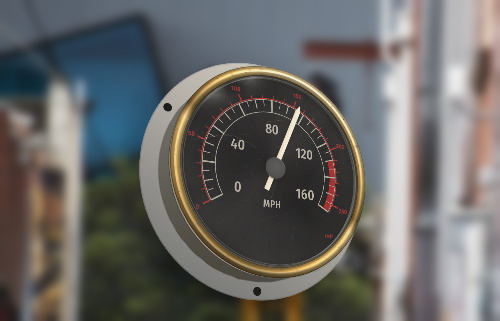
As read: 95
